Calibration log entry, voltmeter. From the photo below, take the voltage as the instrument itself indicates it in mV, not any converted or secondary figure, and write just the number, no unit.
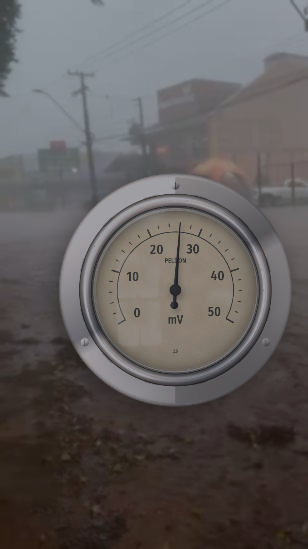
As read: 26
